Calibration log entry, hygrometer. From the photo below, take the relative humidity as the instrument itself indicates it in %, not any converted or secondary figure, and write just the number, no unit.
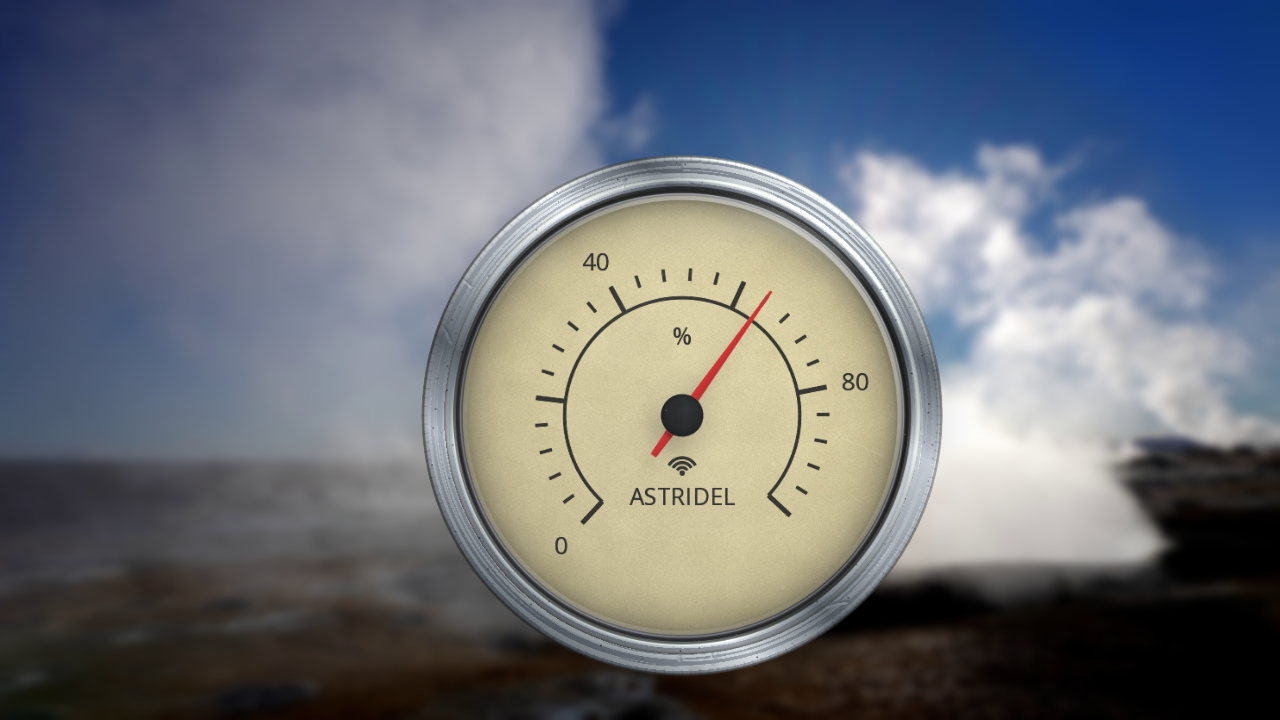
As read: 64
